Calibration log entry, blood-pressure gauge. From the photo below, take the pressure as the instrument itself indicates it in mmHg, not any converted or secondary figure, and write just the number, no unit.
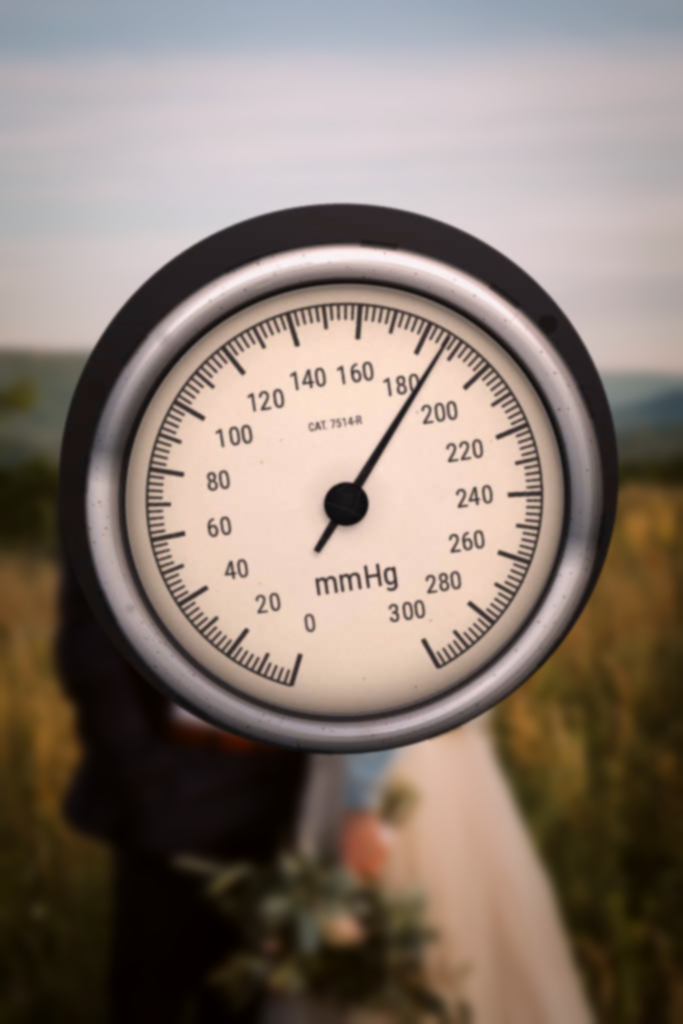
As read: 186
